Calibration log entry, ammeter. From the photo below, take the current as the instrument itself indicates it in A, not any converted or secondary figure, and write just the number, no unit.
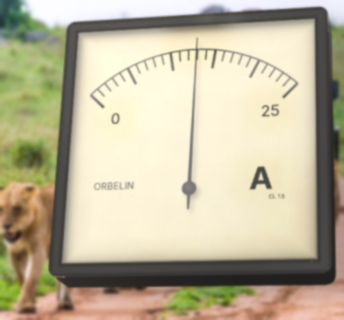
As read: 13
